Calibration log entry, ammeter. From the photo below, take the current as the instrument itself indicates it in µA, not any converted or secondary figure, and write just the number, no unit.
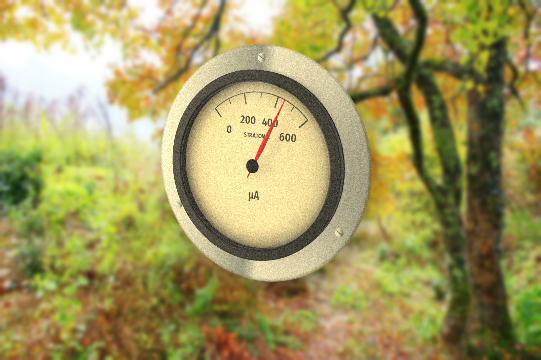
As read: 450
